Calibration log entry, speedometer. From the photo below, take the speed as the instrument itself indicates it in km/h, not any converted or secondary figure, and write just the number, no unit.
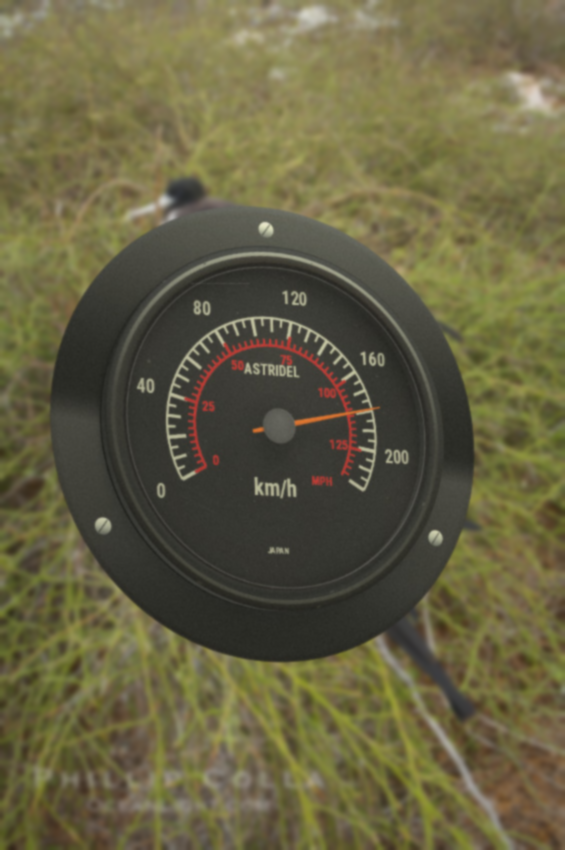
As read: 180
